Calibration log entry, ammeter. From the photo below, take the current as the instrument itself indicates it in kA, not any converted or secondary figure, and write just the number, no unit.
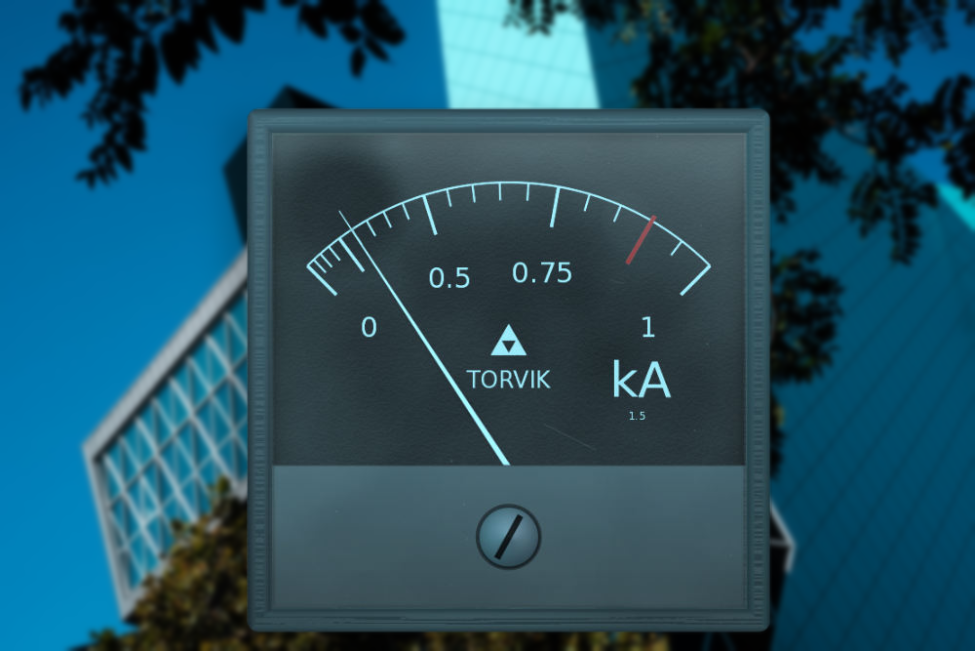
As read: 0.3
